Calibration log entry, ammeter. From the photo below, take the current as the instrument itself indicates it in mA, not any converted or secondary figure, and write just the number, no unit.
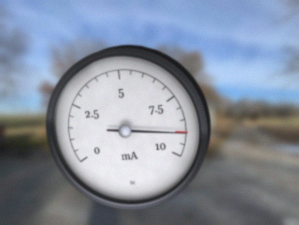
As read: 9
